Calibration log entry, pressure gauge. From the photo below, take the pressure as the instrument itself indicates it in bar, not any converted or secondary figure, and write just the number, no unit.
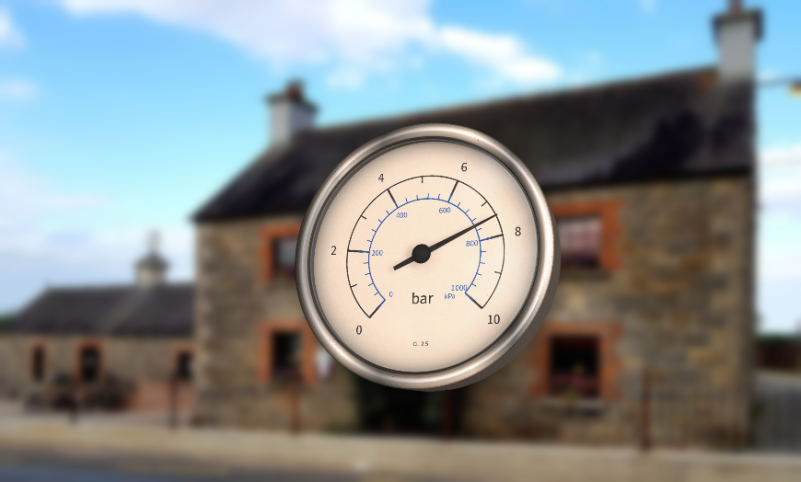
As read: 7.5
